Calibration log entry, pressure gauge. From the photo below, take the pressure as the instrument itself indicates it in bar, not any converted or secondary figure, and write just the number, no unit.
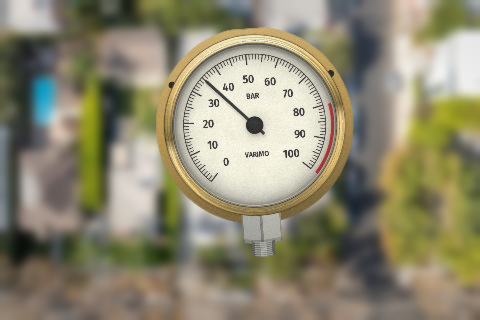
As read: 35
